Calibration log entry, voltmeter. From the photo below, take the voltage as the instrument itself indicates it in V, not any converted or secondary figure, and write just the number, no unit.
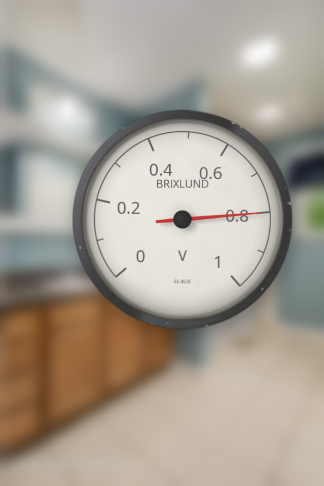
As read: 0.8
